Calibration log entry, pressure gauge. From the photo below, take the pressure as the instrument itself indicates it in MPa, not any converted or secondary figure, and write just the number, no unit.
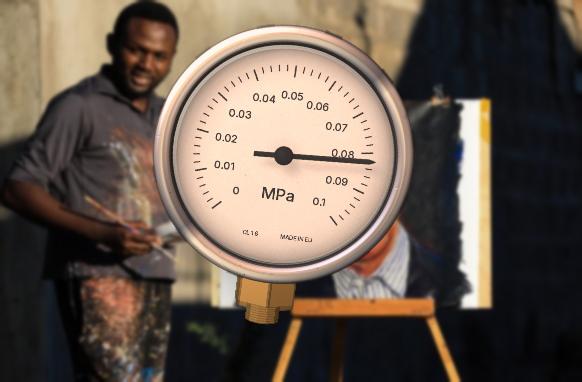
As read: 0.082
